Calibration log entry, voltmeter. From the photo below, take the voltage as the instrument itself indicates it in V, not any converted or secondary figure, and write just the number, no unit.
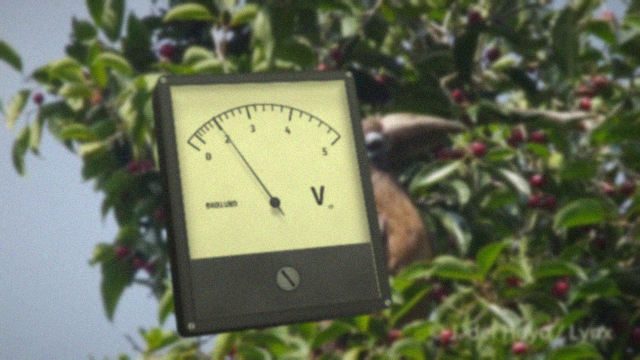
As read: 2
